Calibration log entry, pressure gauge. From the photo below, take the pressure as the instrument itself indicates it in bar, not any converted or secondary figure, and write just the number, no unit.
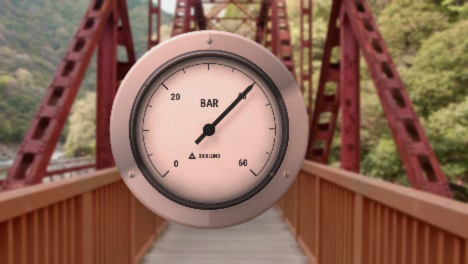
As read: 40
